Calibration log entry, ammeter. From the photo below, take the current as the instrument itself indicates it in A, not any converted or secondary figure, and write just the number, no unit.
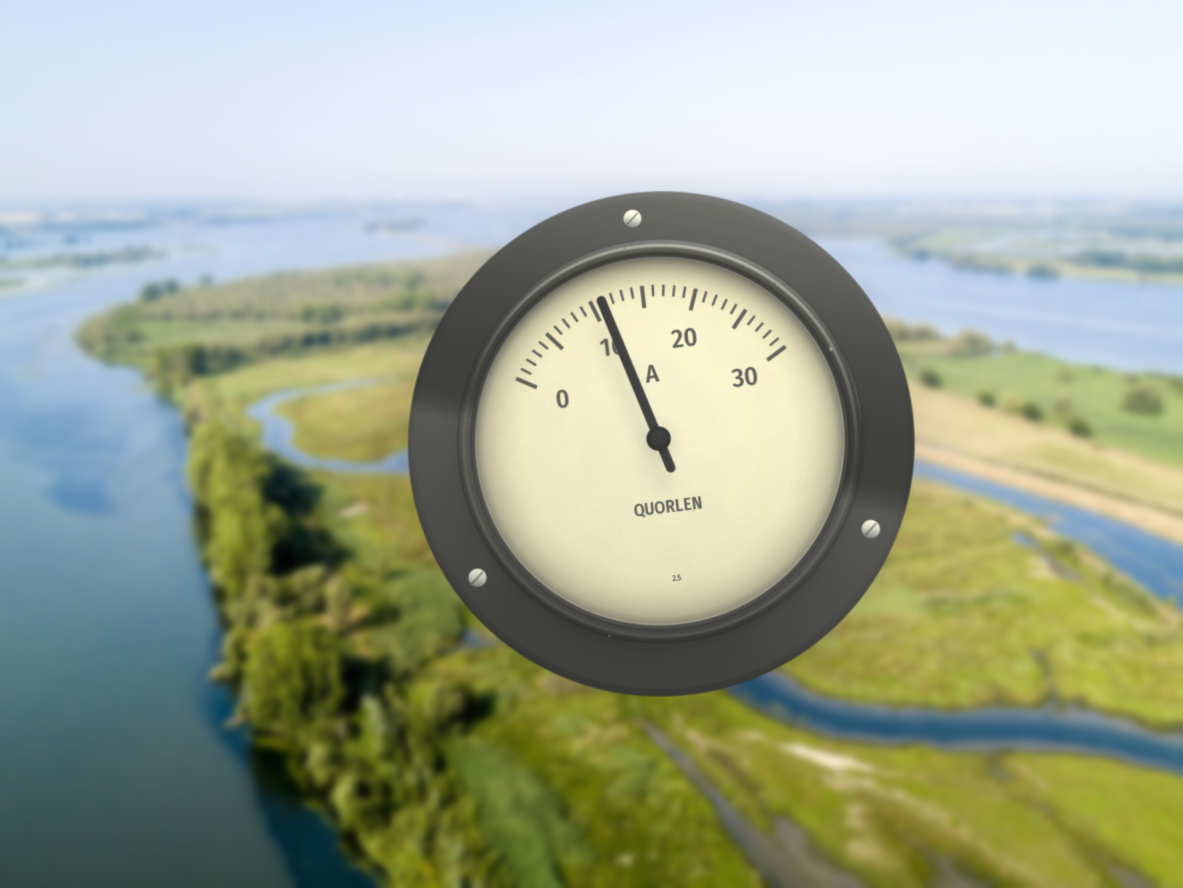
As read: 11
